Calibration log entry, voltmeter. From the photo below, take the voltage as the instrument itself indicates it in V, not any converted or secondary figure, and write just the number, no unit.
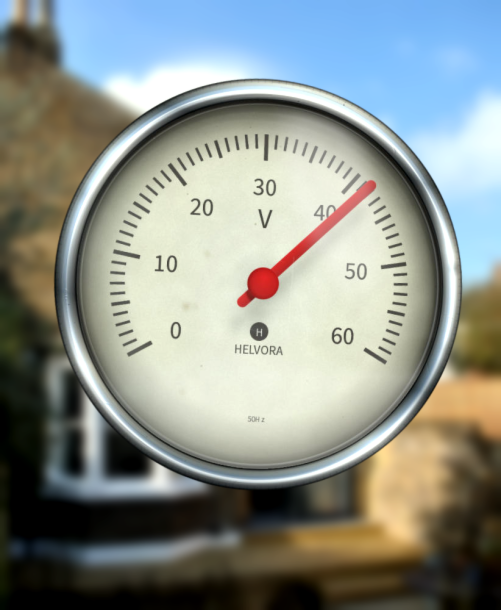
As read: 41.5
